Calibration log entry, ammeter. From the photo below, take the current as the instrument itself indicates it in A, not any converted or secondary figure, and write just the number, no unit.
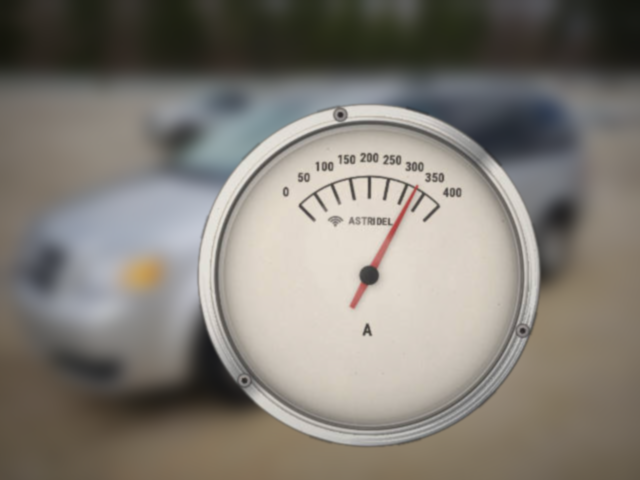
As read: 325
